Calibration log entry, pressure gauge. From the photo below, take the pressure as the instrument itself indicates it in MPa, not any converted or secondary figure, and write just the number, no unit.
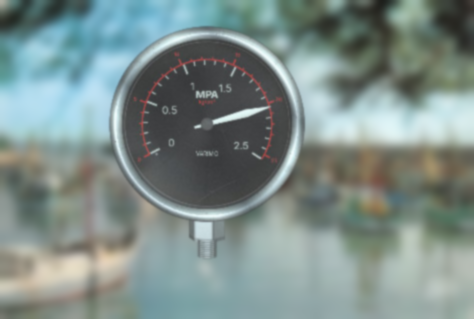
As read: 2
